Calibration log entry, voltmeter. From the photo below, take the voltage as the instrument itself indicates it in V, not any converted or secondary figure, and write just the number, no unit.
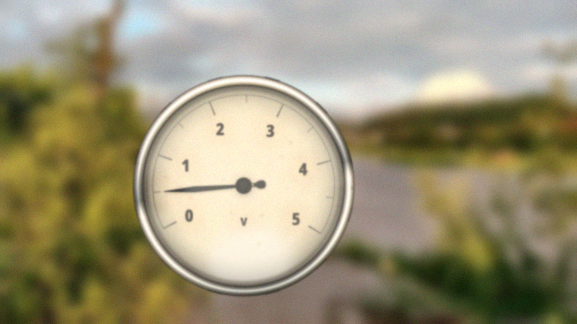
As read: 0.5
